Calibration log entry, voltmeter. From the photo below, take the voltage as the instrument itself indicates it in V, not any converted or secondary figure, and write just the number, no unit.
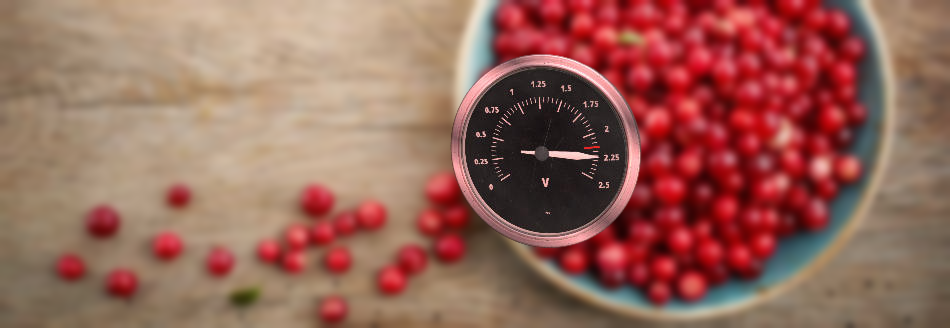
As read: 2.25
